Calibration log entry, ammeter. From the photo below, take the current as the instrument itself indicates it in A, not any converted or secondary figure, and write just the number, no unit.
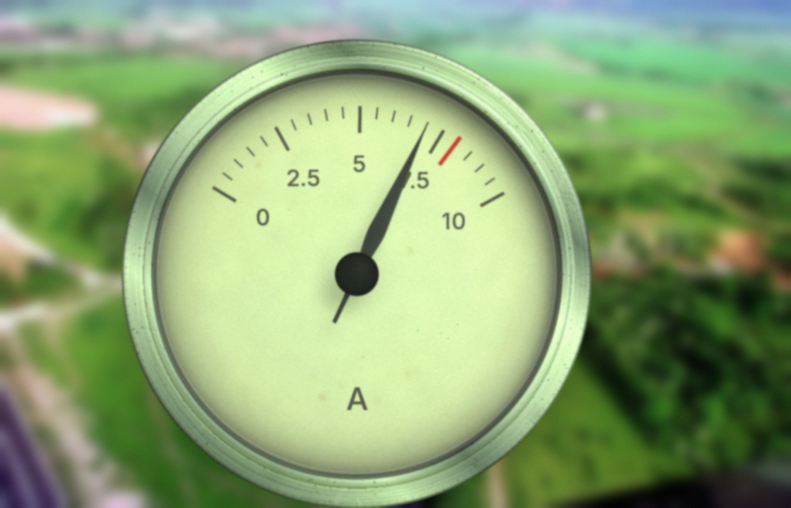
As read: 7
